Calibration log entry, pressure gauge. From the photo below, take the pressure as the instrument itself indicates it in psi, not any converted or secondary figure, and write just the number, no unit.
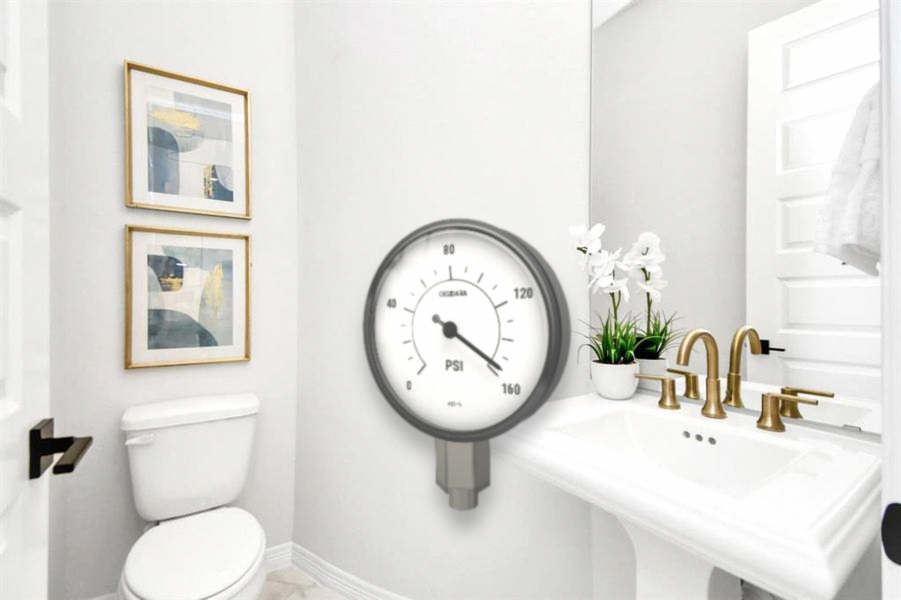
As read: 155
